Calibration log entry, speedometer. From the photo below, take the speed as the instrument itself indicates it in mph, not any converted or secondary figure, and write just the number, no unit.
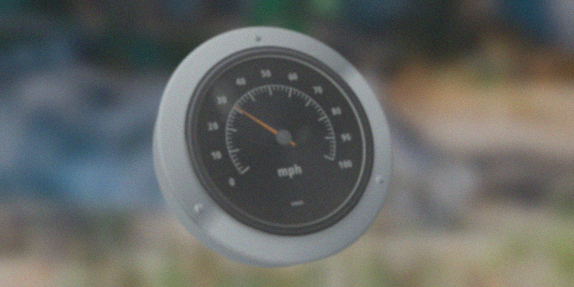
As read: 30
